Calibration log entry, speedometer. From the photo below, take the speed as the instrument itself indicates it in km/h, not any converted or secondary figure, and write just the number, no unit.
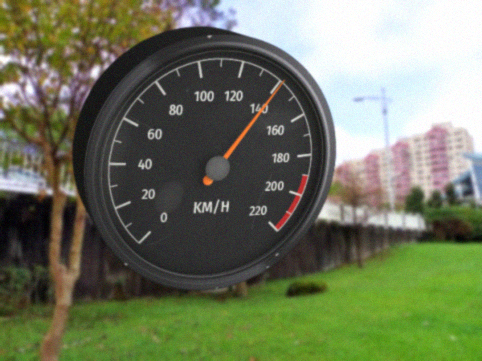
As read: 140
